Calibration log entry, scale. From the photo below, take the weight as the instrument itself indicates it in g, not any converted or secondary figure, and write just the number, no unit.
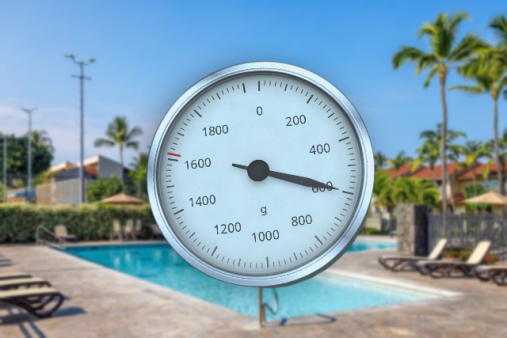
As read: 600
